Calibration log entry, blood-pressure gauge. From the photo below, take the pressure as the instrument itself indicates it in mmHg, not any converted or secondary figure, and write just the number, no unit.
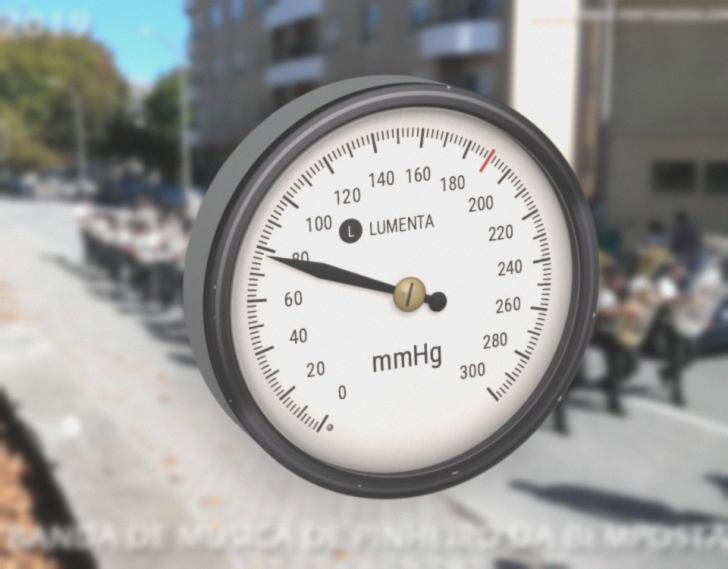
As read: 78
